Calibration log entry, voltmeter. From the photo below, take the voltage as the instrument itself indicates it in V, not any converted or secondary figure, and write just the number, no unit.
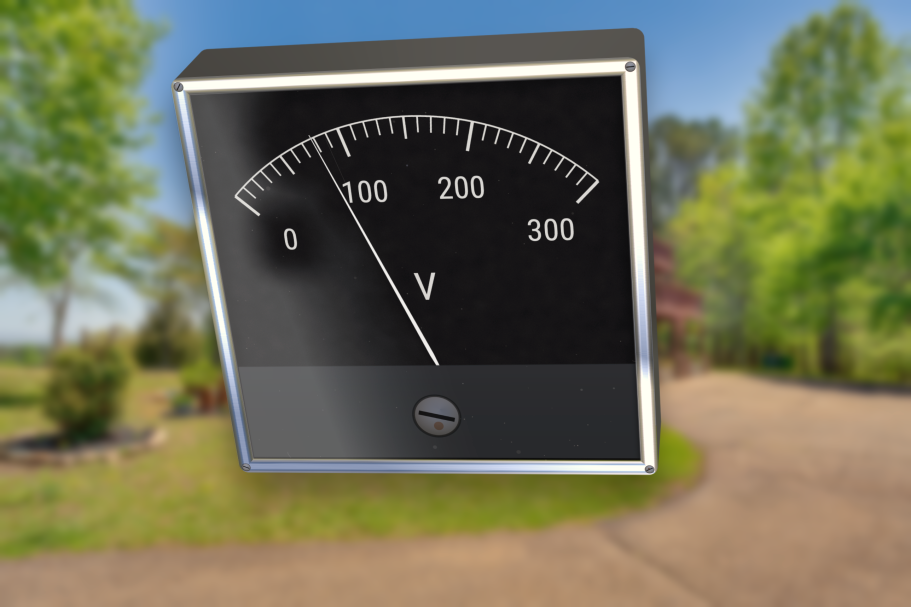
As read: 80
